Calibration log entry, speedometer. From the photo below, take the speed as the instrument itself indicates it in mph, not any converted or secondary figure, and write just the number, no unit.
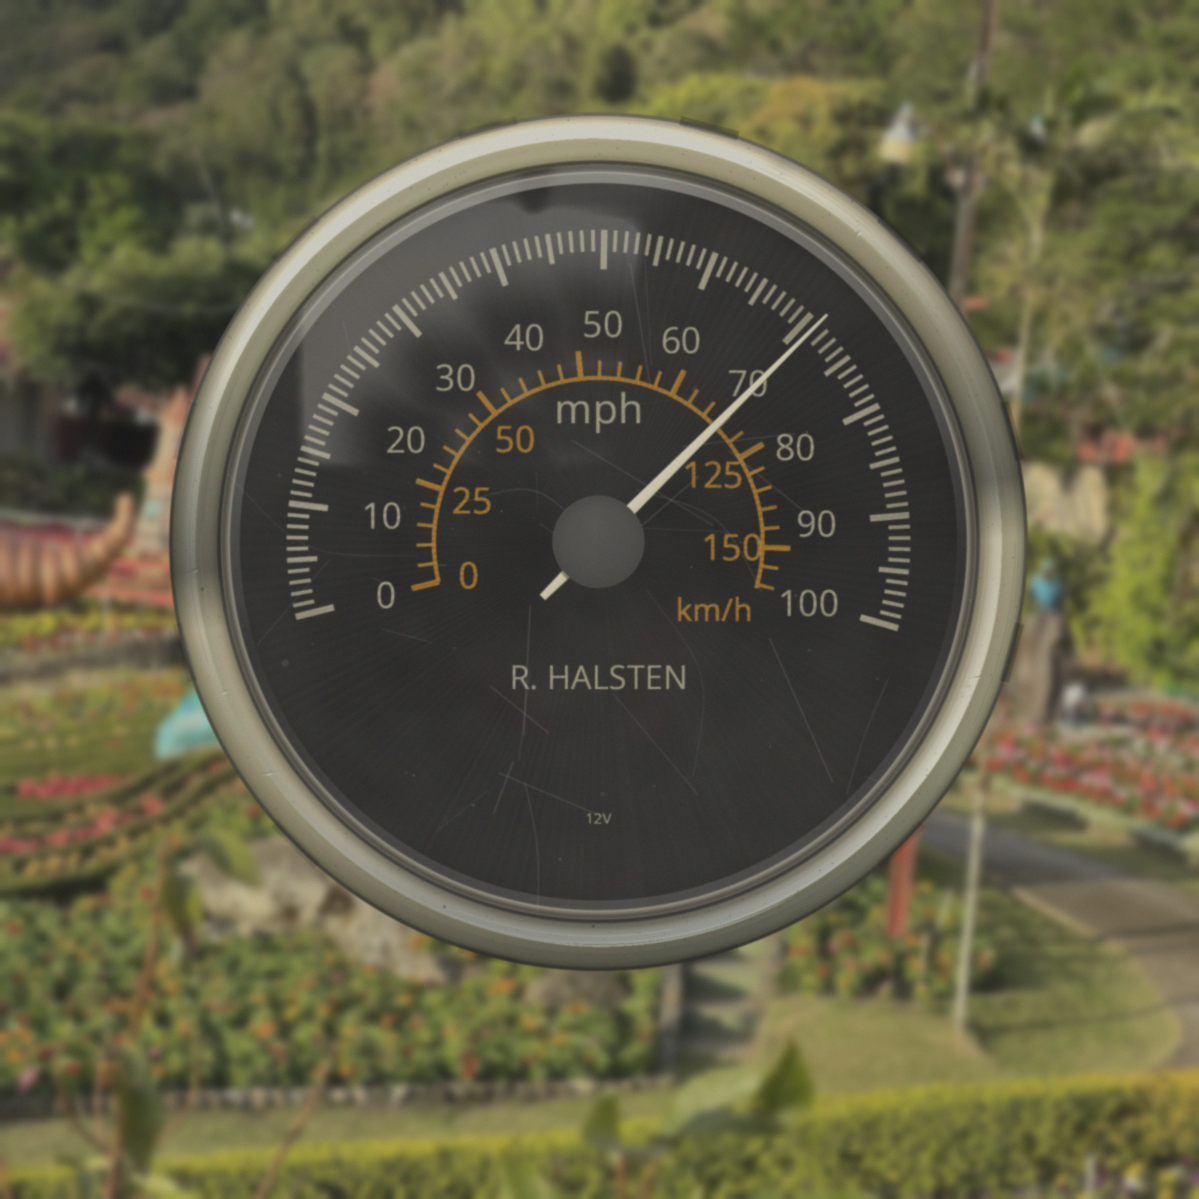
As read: 71
